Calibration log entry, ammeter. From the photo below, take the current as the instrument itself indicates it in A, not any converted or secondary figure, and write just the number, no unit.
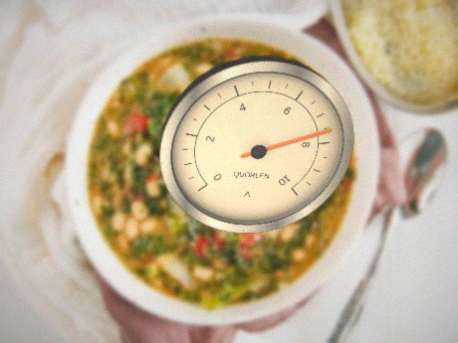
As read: 7.5
